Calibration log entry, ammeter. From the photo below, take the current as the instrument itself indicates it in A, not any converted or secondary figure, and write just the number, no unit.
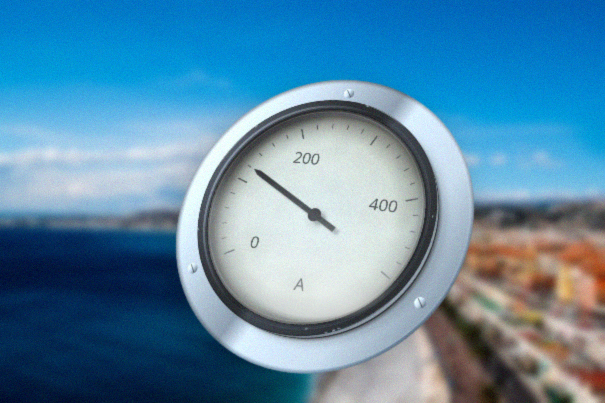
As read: 120
